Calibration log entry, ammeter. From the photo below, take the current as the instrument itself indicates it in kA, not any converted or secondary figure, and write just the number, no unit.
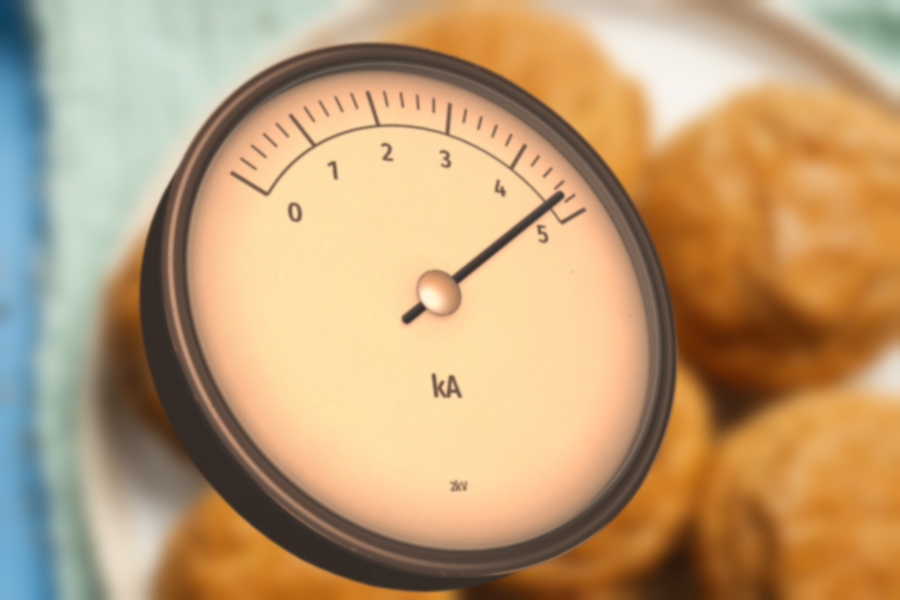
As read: 4.7
